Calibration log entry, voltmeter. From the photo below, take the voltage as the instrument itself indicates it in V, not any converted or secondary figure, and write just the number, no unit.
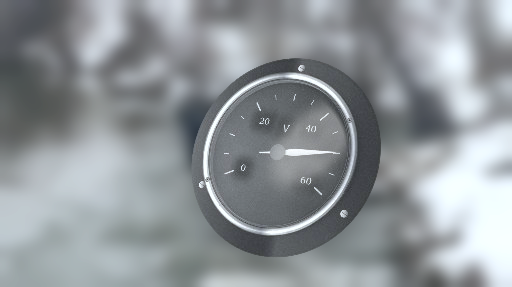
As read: 50
